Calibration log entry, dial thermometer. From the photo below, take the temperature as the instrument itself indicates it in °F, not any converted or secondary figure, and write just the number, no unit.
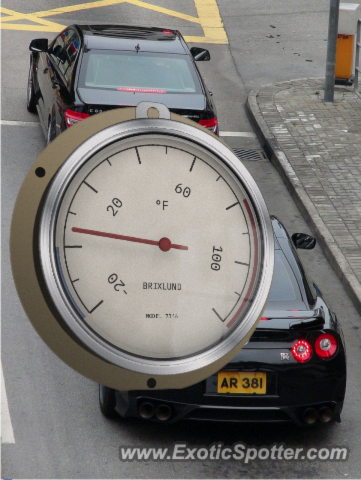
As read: 5
